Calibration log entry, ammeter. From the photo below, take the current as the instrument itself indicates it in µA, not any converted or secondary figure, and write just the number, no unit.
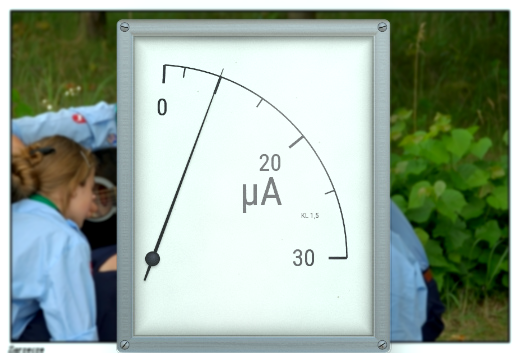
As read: 10
